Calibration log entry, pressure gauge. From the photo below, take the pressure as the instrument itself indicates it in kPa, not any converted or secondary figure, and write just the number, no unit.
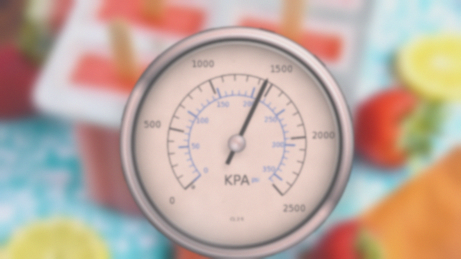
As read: 1450
